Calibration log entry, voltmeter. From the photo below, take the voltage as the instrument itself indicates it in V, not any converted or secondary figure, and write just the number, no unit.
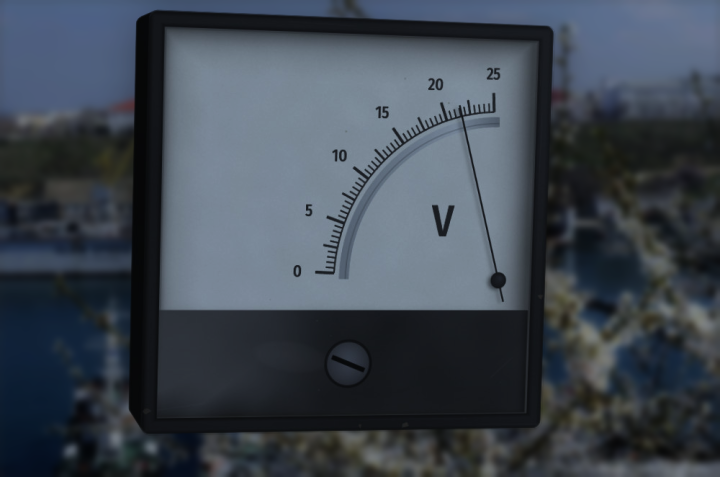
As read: 21.5
